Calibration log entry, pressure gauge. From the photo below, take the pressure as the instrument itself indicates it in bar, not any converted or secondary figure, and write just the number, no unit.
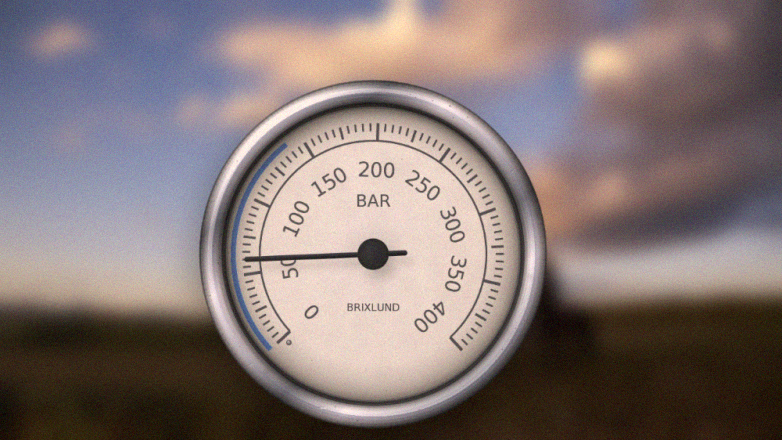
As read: 60
